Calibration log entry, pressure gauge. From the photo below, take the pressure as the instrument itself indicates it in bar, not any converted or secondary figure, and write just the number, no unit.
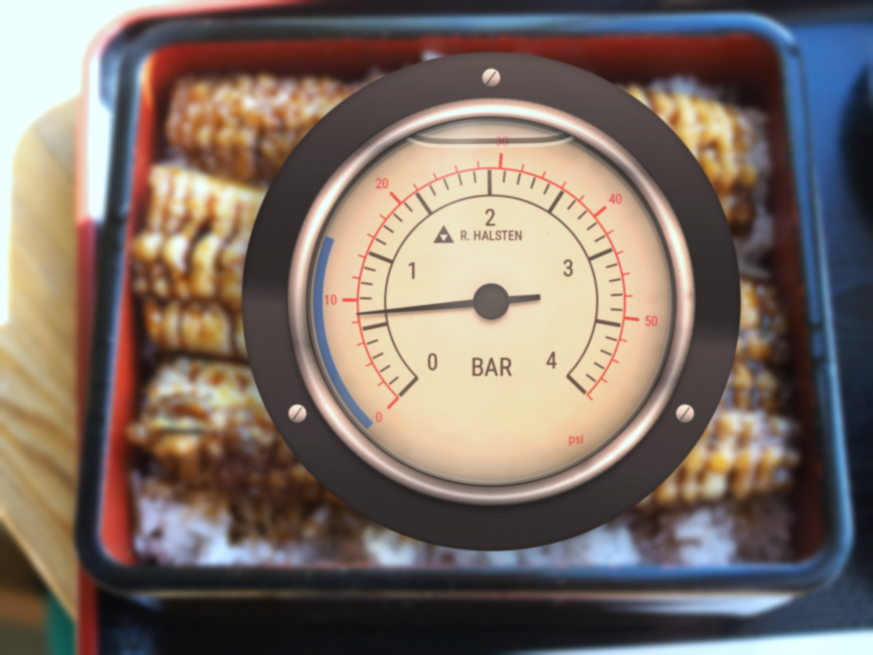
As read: 0.6
